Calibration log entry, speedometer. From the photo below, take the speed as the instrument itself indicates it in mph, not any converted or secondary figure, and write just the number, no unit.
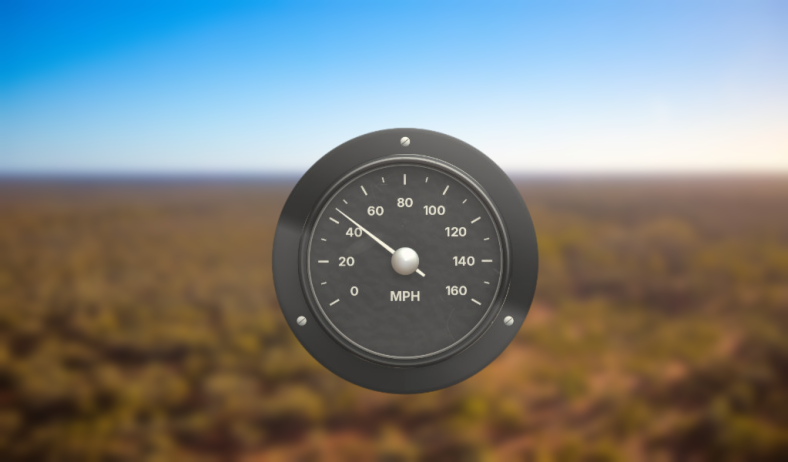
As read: 45
